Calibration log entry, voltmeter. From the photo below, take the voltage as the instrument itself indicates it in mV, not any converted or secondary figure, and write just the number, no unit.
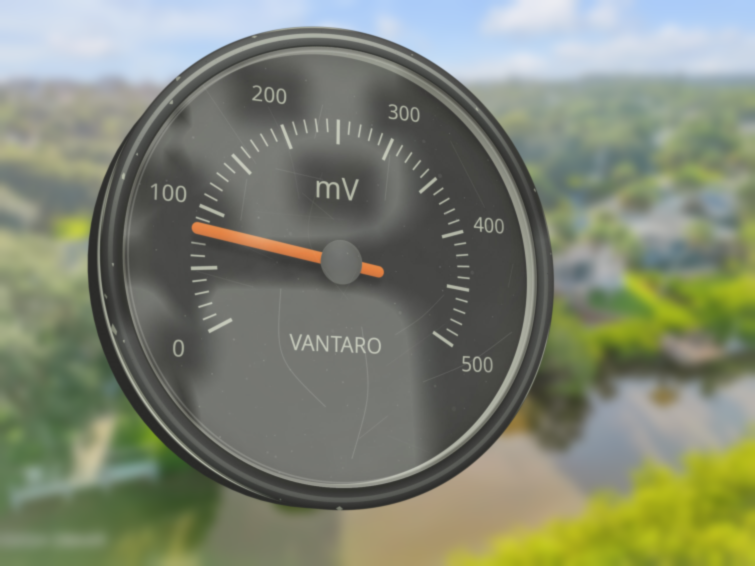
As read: 80
